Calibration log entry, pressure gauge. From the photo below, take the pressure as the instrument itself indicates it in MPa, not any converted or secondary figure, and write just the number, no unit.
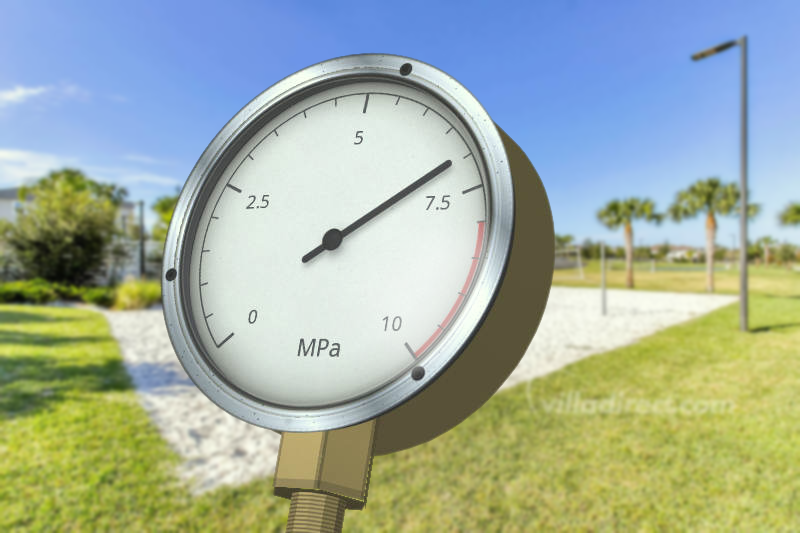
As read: 7
